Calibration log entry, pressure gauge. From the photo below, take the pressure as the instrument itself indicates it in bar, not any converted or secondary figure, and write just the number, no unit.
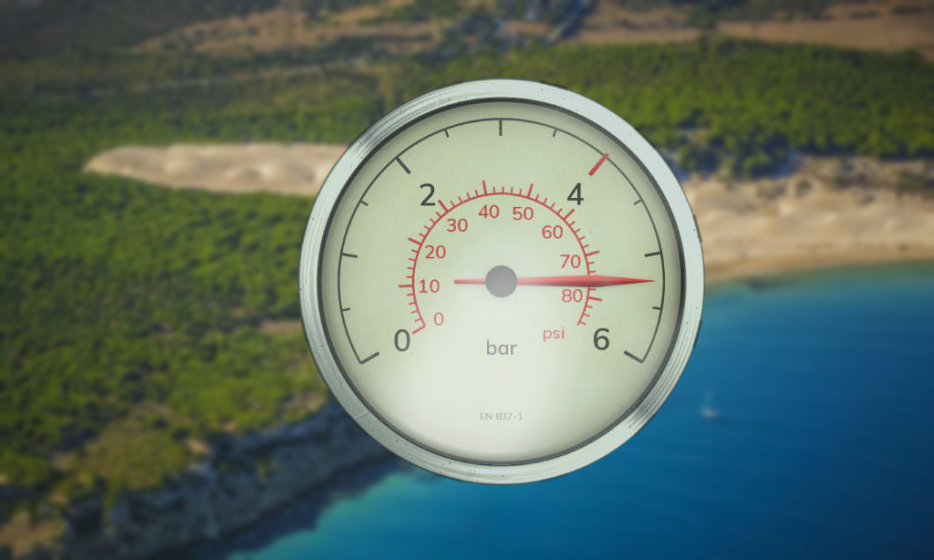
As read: 5.25
